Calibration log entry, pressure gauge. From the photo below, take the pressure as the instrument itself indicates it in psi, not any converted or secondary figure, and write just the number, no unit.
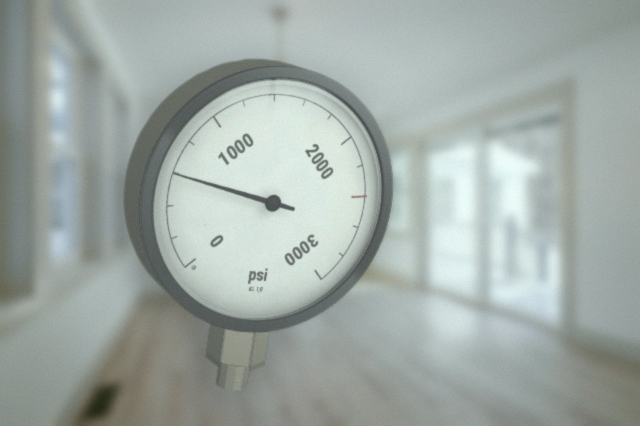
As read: 600
